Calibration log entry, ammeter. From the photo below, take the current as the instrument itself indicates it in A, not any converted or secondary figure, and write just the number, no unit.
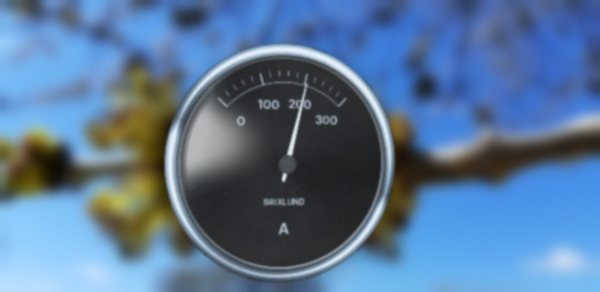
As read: 200
